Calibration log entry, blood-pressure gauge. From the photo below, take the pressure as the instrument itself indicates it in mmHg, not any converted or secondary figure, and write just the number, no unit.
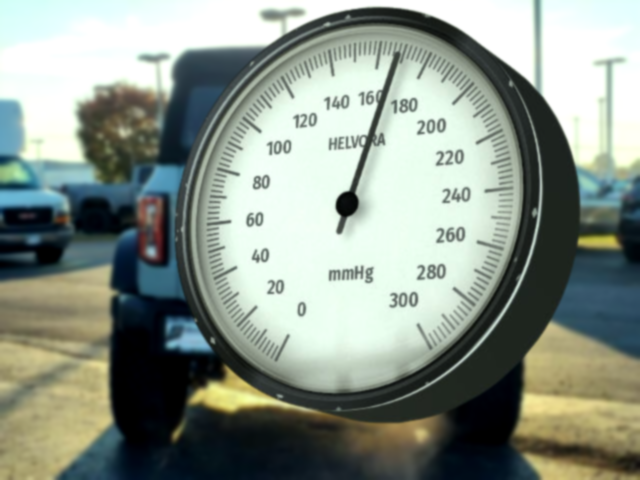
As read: 170
